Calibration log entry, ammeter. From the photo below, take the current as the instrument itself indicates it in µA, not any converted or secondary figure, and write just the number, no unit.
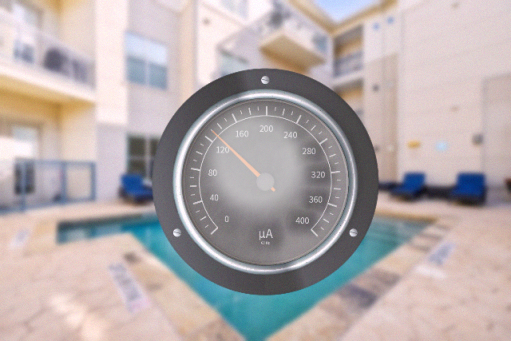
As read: 130
